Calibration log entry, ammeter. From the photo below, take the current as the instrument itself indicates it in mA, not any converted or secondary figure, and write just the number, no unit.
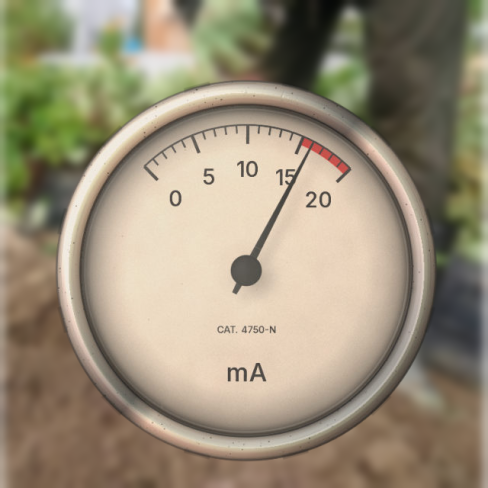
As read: 16
